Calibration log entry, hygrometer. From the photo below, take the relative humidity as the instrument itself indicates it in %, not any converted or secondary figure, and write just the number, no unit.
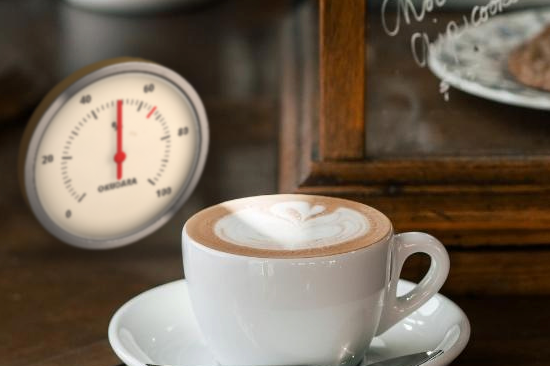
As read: 50
